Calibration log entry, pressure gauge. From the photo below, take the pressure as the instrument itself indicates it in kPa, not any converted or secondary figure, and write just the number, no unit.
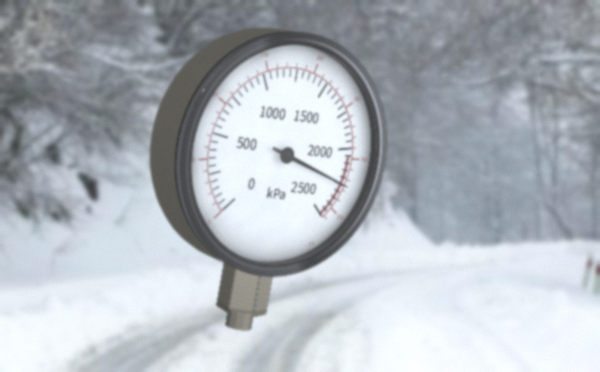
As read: 2250
